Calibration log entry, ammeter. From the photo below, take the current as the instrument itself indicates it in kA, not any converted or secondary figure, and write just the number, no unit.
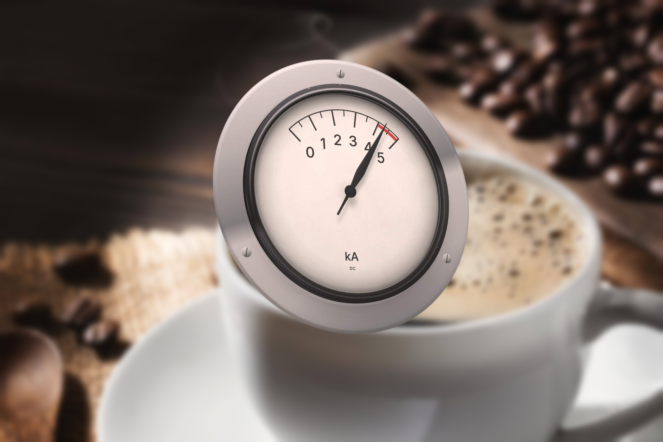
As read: 4.25
